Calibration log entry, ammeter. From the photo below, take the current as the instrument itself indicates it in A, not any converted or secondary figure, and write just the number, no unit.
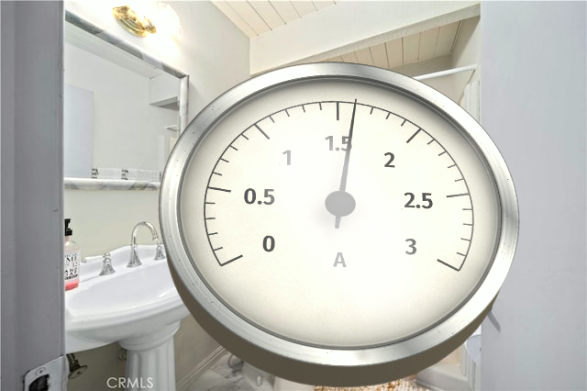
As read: 1.6
